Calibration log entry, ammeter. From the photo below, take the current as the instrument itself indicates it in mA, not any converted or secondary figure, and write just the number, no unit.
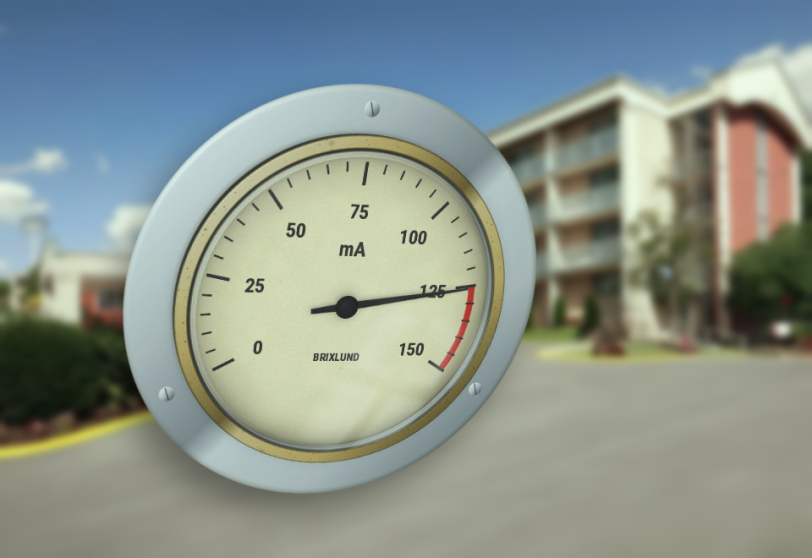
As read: 125
